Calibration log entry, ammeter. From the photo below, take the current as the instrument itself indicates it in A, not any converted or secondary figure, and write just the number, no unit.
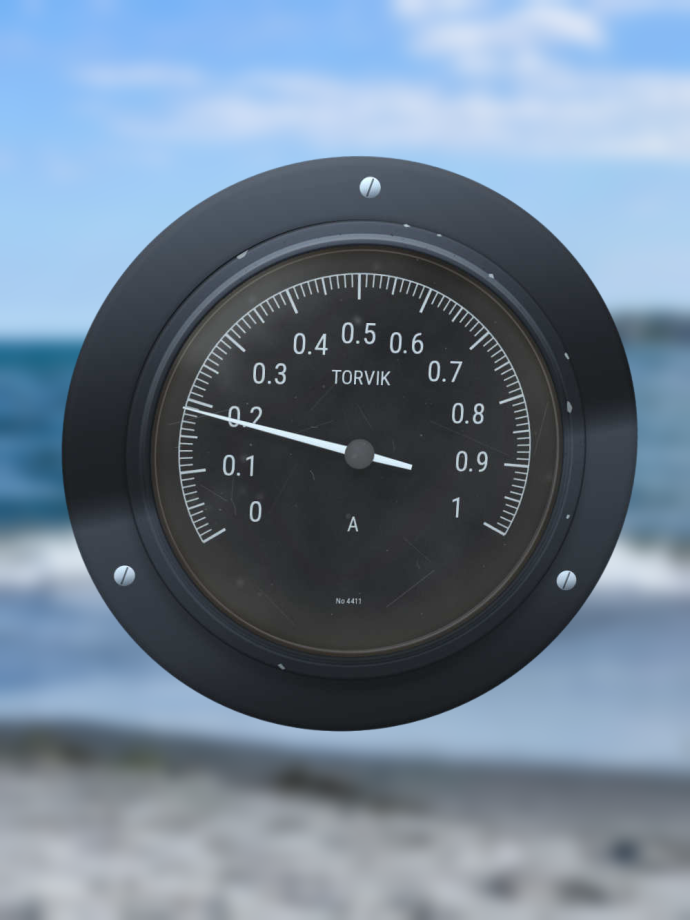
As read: 0.19
